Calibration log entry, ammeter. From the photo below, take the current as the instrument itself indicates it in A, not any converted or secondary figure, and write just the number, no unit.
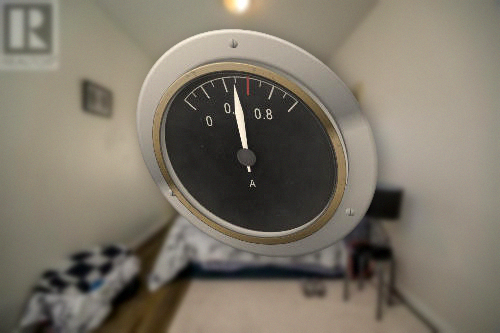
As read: 0.5
